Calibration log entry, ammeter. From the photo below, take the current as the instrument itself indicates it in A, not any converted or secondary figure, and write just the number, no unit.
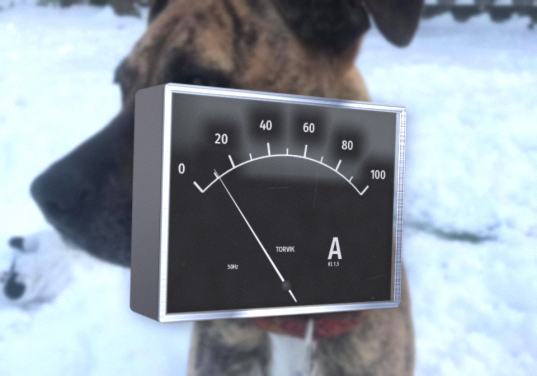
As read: 10
